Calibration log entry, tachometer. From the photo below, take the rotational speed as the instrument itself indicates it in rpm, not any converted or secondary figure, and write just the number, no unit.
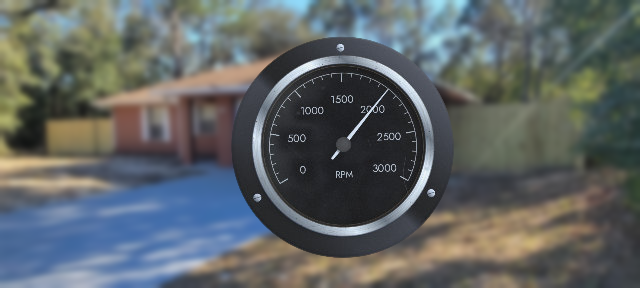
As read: 2000
